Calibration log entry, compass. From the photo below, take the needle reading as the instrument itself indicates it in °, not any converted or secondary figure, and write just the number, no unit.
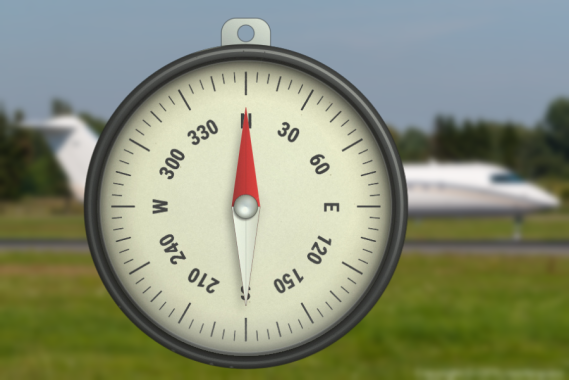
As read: 0
